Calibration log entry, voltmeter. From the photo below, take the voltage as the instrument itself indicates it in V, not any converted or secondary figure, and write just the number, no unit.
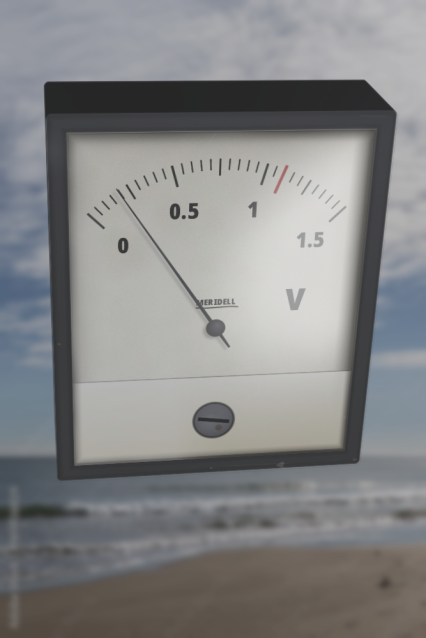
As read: 0.2
